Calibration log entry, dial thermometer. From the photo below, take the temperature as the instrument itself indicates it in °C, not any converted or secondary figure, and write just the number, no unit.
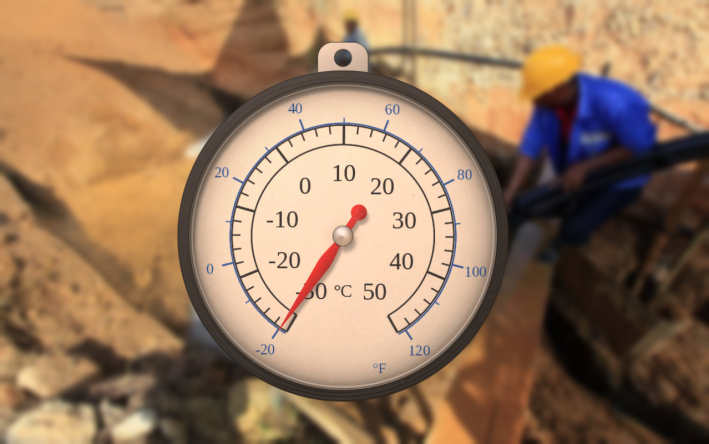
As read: -29
